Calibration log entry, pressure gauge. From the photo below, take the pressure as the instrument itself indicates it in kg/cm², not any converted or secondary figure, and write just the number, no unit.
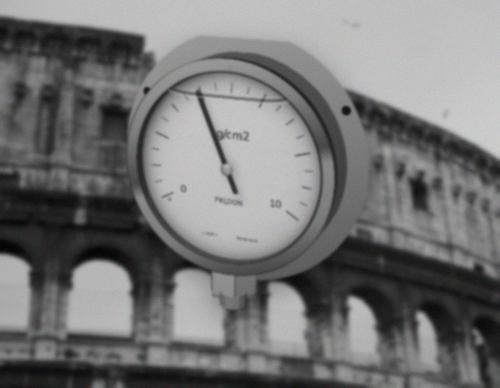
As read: 4
